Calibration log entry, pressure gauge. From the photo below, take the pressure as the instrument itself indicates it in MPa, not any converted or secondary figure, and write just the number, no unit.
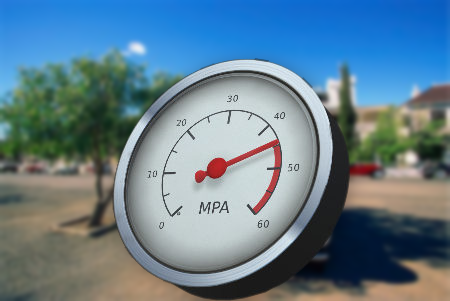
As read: 45
